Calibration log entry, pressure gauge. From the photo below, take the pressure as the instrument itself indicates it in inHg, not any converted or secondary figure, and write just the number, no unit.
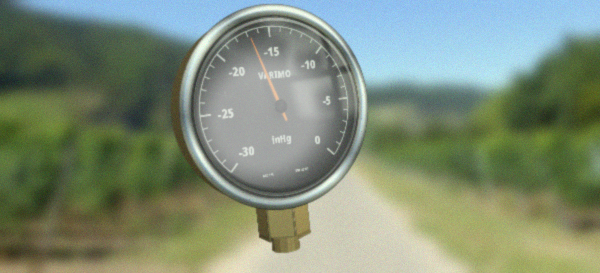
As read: -17
